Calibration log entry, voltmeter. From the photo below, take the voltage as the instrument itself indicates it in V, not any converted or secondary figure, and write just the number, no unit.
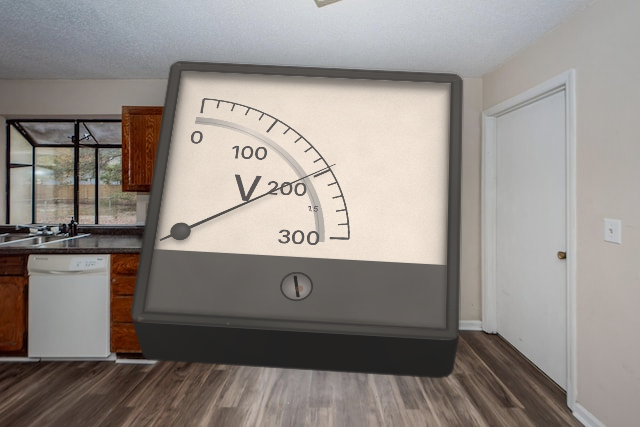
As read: 200
